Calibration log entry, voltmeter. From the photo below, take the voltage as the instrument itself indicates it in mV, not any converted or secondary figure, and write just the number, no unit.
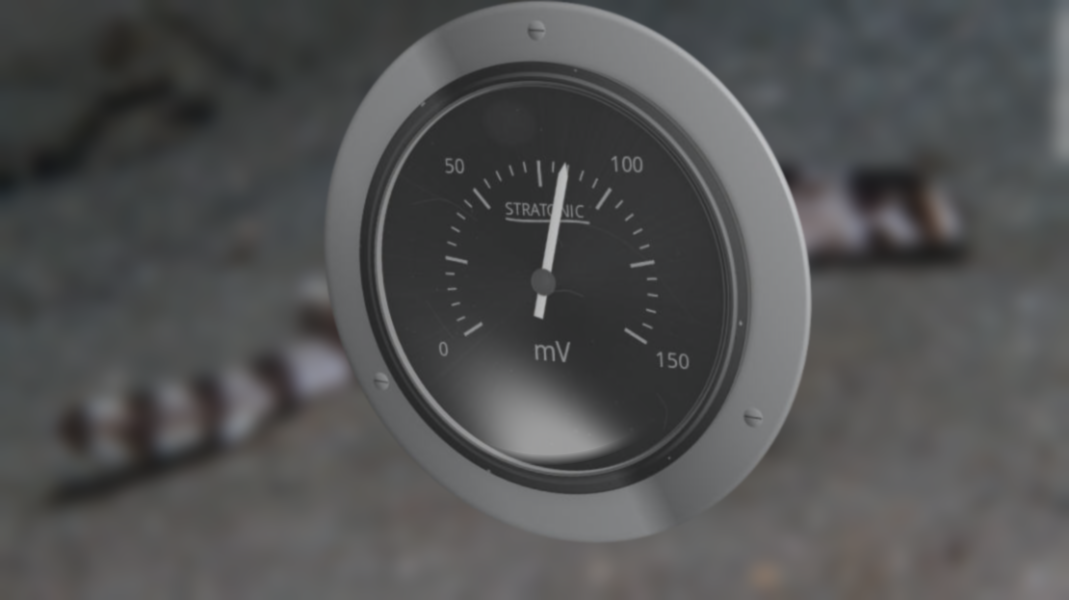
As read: 85
